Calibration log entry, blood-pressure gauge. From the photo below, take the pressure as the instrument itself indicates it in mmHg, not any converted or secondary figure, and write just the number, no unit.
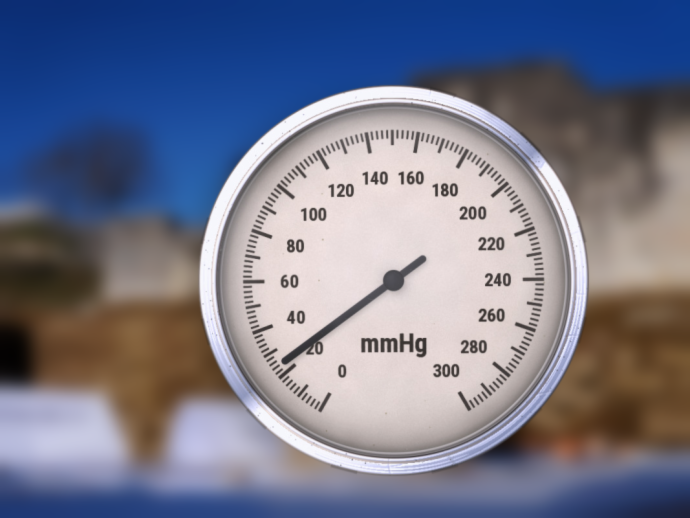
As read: 24
